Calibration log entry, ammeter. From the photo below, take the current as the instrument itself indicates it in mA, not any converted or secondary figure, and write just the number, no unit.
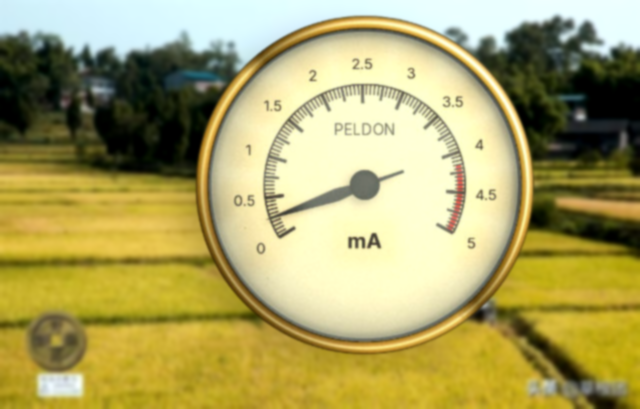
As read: 0.25
